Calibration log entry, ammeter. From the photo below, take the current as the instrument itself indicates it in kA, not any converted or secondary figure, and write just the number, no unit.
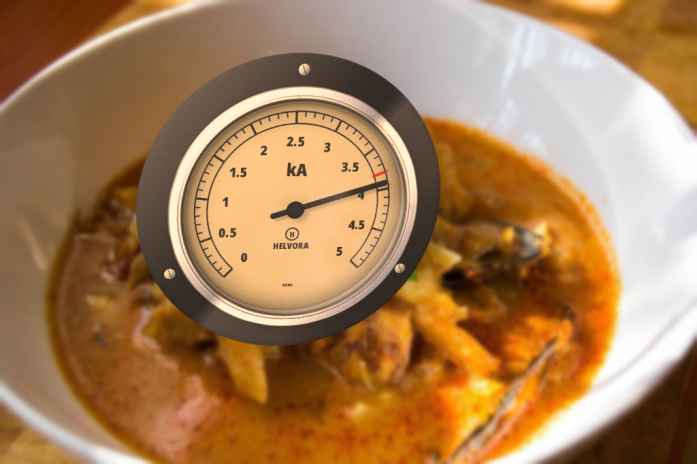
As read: 3.9
